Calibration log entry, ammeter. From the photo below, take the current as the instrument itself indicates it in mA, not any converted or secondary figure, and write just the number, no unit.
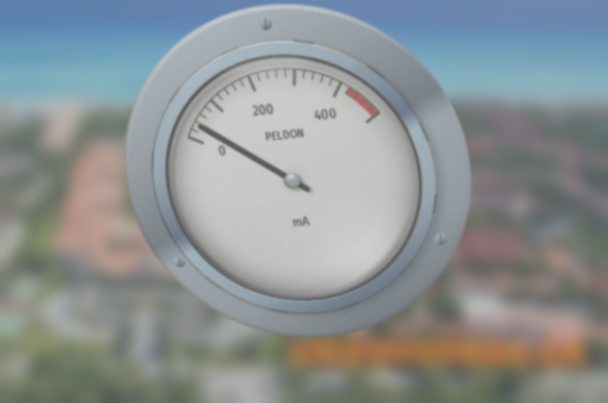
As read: 40
